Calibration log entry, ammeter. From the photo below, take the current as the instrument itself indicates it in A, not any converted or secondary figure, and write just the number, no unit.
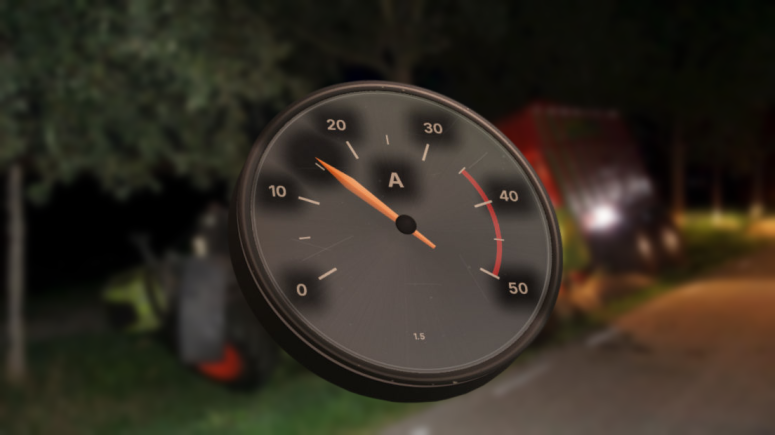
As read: 15
